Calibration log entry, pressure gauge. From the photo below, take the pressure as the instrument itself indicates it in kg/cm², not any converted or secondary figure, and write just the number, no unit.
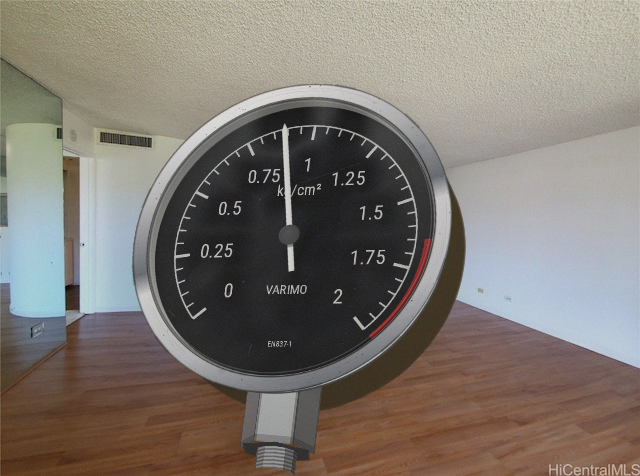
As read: 0.9
